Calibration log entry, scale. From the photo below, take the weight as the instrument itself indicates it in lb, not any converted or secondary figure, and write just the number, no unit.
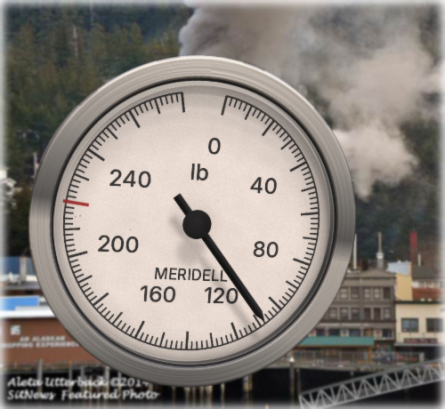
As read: 108
